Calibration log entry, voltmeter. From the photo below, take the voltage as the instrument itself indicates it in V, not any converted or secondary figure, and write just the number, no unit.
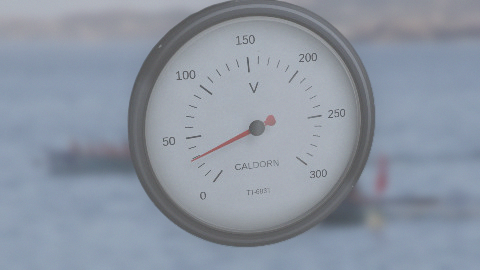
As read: 30
